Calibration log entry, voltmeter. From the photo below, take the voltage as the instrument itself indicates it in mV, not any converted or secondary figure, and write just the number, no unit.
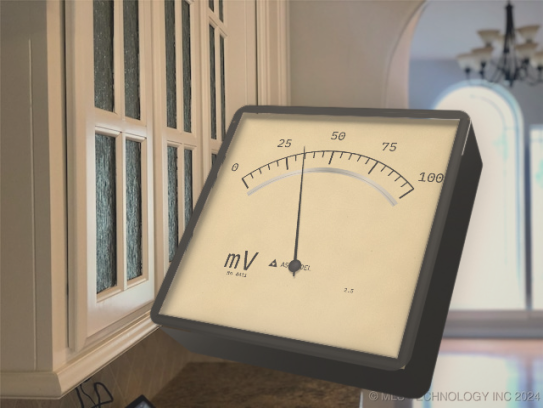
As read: 35
